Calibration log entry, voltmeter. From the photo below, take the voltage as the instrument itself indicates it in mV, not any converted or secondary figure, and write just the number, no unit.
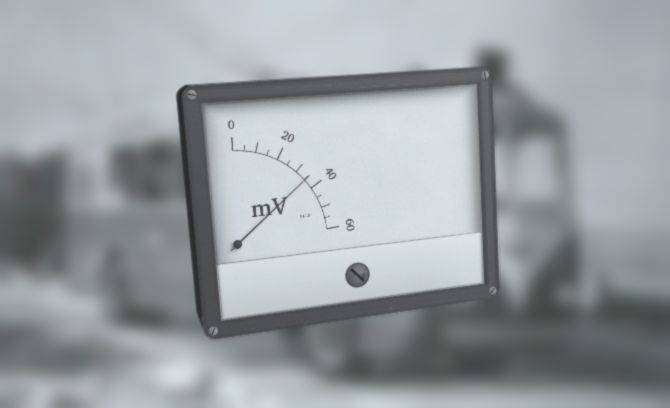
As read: 35
